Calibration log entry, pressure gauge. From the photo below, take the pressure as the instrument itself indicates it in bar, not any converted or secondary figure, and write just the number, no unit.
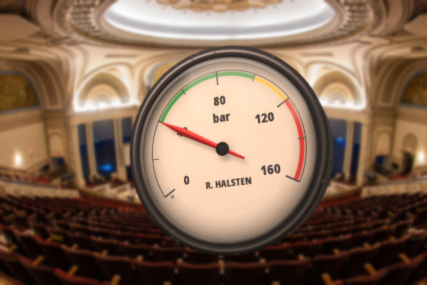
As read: 40
